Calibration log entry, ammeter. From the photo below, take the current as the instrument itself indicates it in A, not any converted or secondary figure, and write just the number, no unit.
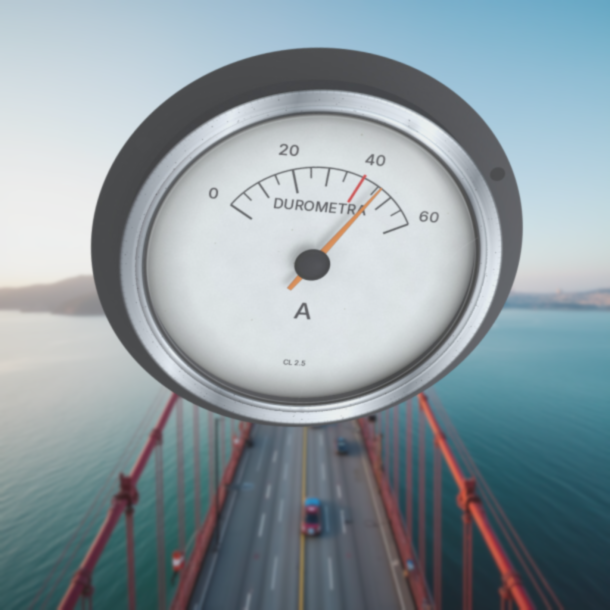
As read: 45
